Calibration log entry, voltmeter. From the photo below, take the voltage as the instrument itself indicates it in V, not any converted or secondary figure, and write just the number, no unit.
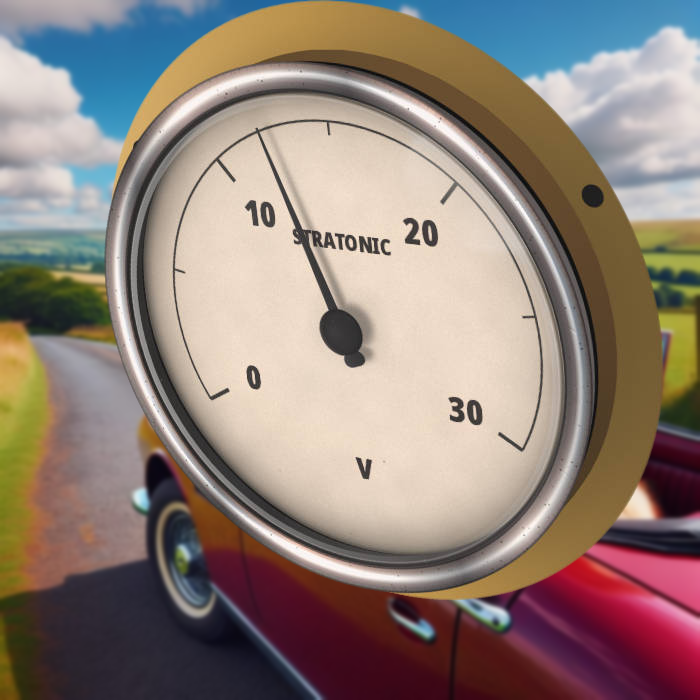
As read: 12.5
